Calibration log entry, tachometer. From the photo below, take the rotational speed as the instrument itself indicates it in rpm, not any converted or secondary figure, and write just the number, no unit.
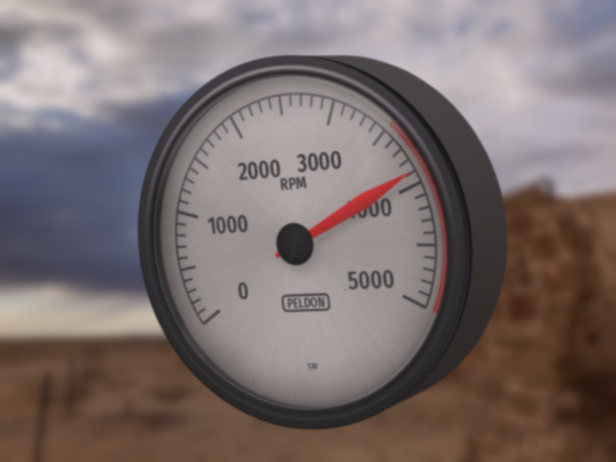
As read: 3900
